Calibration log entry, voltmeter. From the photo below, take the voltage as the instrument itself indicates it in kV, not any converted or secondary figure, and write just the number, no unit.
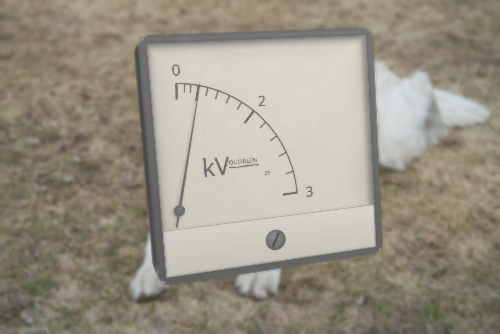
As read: 1
